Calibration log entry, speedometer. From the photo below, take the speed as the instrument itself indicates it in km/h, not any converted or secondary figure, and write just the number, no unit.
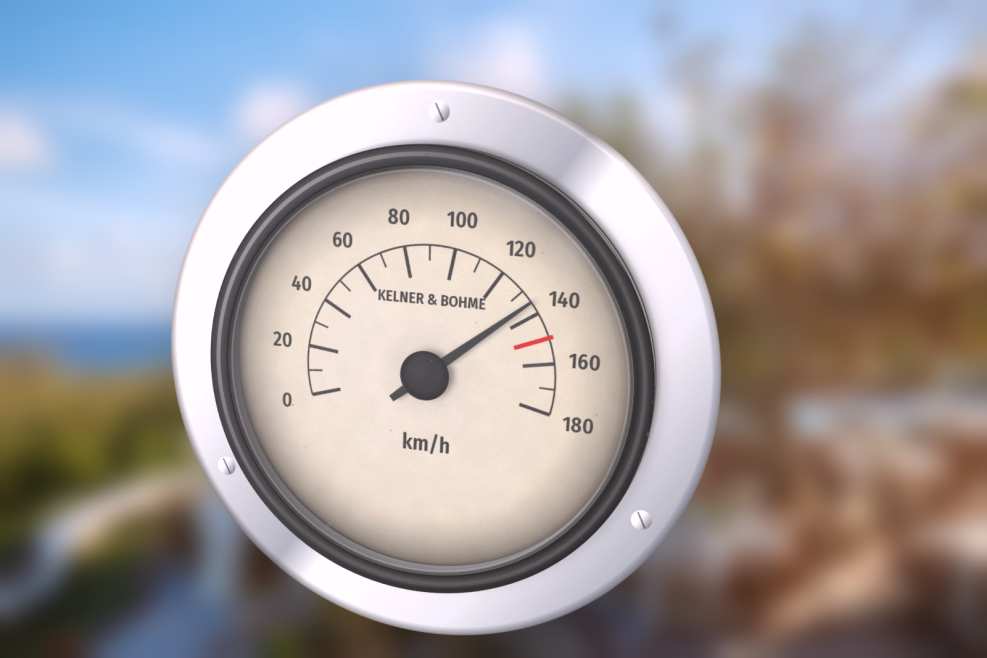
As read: 135
